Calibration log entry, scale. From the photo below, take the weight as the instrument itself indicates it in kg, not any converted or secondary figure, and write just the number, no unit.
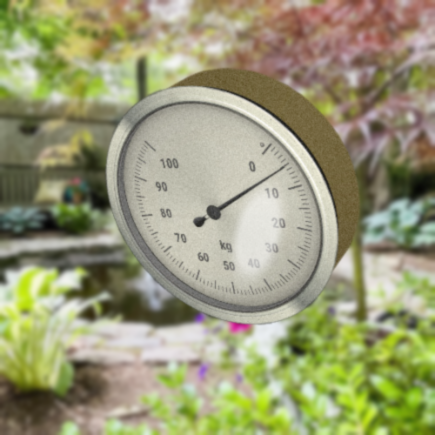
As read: 5
